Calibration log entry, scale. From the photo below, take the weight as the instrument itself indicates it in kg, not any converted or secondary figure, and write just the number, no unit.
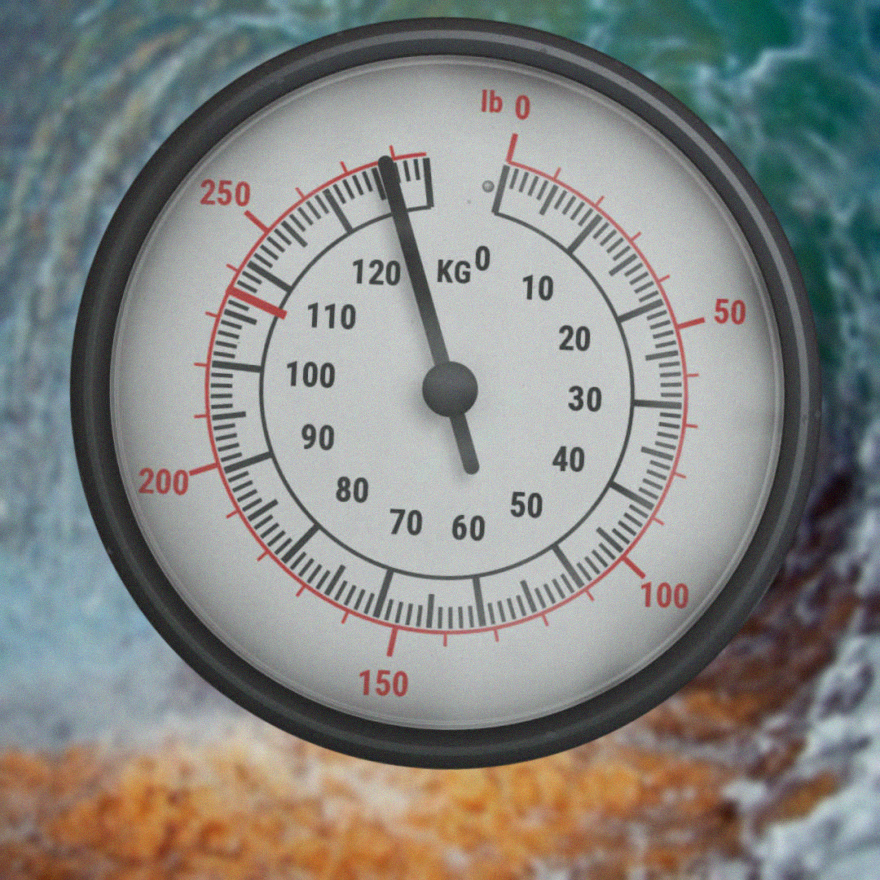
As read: 126
